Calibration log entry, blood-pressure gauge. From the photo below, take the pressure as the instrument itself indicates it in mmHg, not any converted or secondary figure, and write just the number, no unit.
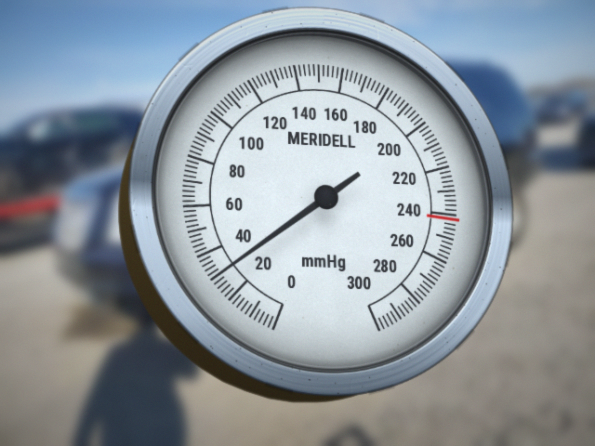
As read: 30
